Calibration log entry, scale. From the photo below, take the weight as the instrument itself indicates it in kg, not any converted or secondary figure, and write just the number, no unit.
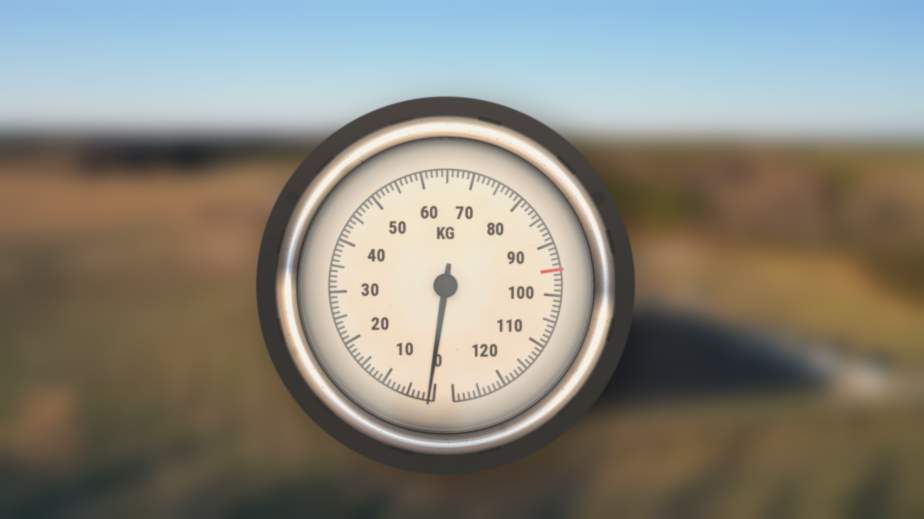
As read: 1
